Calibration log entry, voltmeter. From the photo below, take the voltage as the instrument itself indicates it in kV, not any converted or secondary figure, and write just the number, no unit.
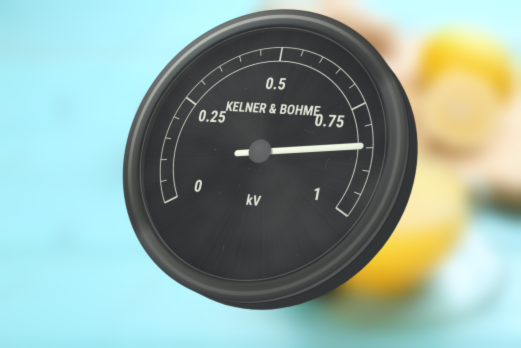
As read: 0.85
